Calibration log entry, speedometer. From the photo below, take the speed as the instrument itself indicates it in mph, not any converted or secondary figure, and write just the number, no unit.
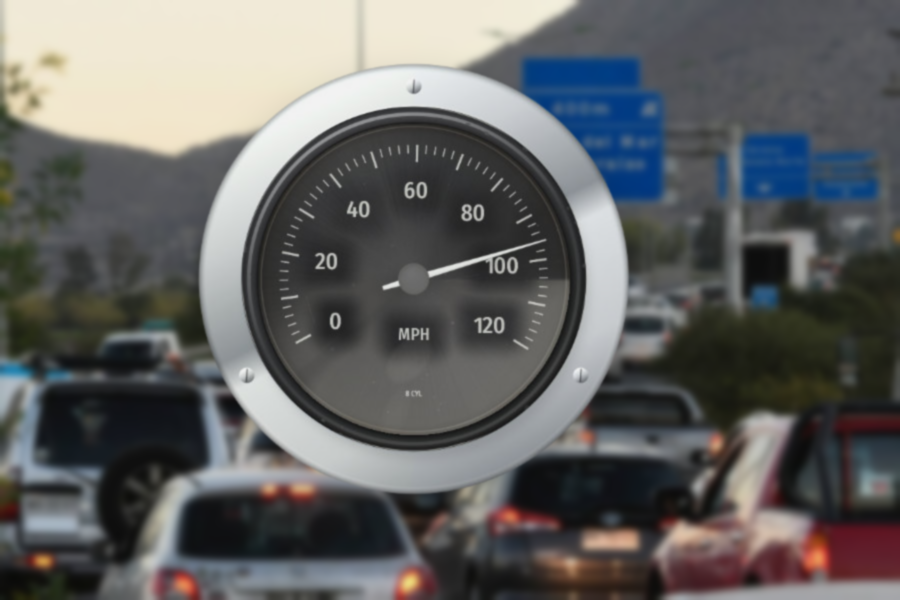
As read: 96
